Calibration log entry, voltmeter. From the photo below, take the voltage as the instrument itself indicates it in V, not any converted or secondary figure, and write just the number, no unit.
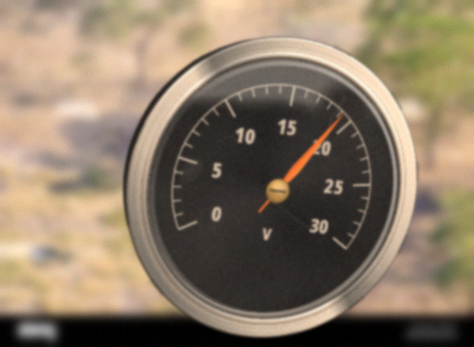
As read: 19
